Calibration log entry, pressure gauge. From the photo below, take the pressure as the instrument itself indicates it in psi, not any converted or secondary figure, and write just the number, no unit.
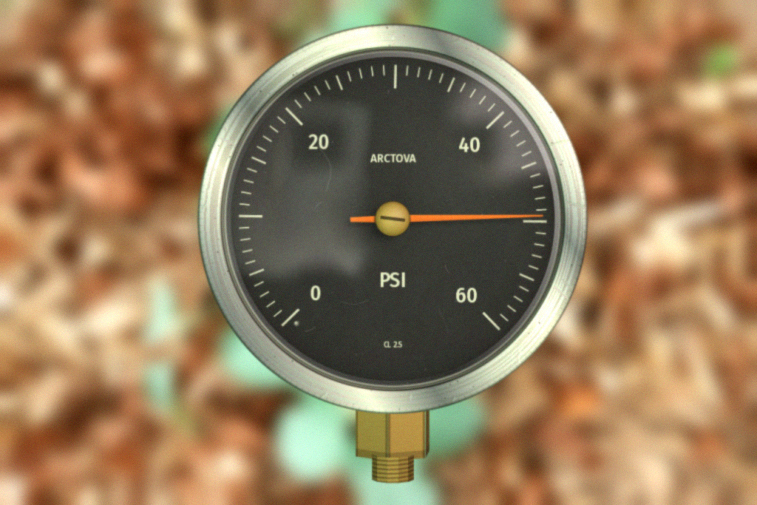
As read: 49.5
